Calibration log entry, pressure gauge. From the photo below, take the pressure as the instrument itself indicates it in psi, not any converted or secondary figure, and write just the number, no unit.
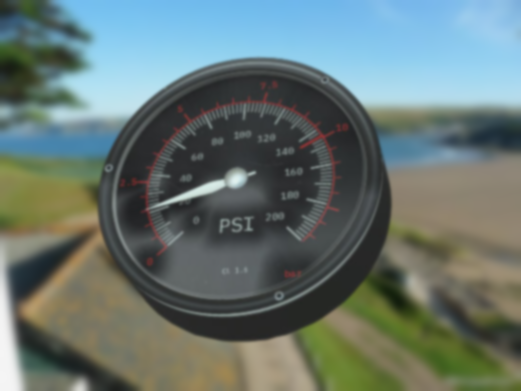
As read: 20
